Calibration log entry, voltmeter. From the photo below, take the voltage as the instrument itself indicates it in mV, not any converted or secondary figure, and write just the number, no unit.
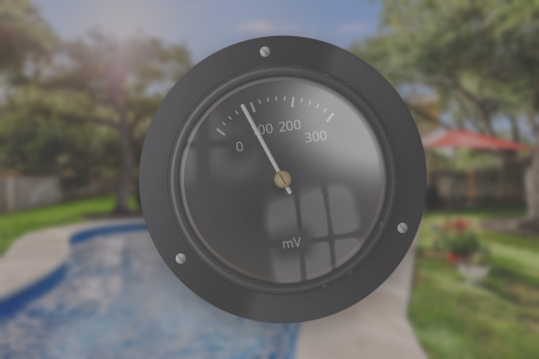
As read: 80
